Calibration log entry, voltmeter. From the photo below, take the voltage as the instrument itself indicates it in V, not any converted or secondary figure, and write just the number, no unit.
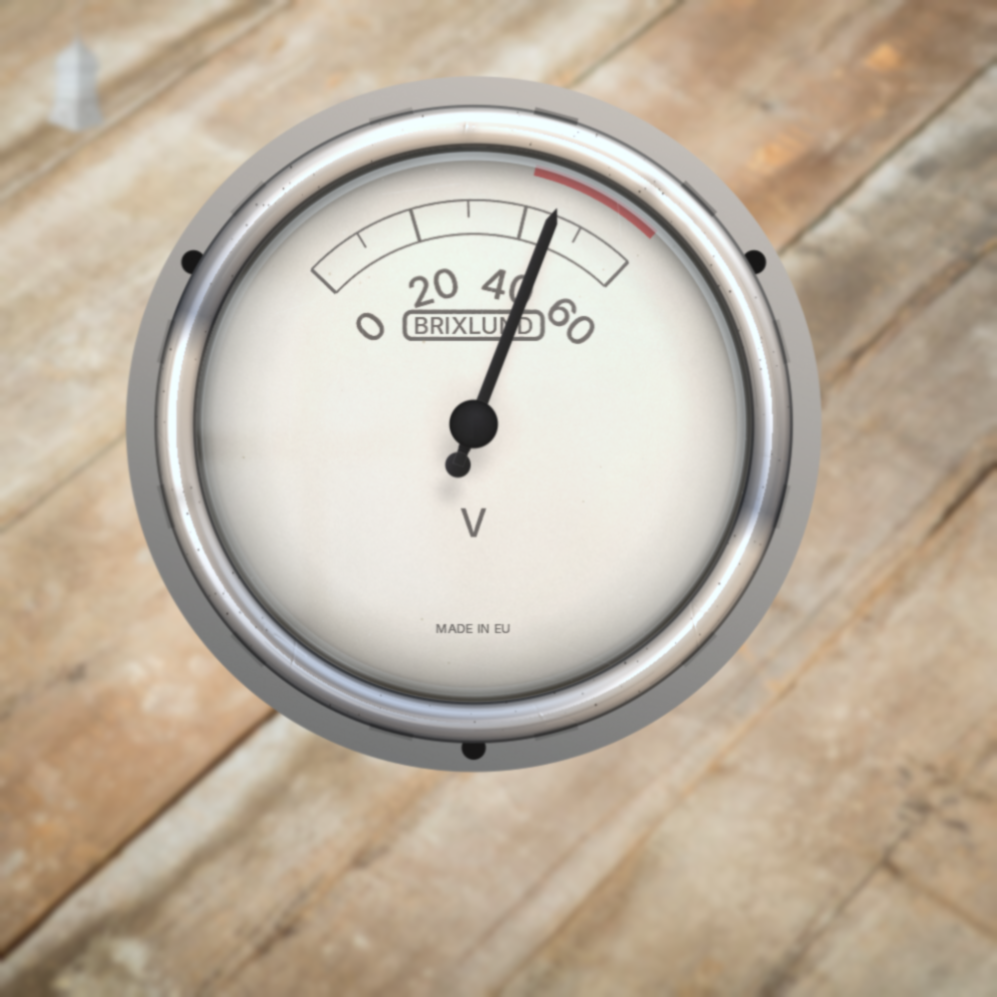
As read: 45
